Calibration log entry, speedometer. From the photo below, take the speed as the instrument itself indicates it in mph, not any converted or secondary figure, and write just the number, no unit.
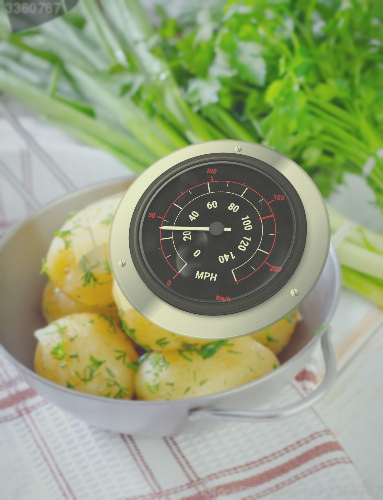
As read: 25
